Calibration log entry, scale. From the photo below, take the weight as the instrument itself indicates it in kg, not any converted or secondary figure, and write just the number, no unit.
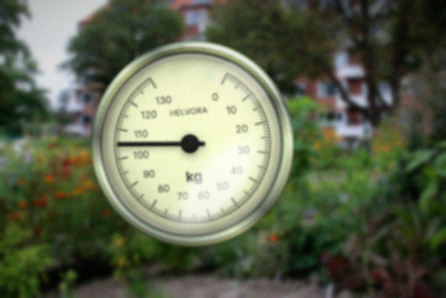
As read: 105
